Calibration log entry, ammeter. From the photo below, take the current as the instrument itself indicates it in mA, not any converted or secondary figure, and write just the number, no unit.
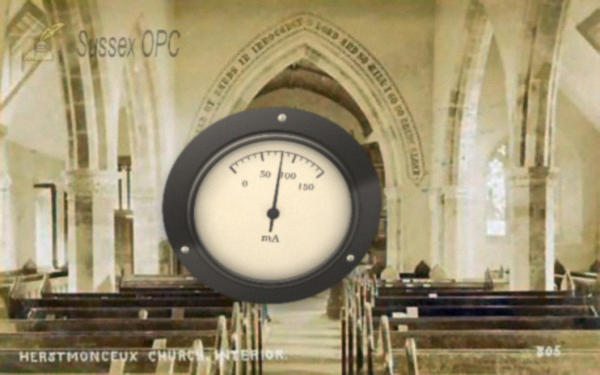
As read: 80
